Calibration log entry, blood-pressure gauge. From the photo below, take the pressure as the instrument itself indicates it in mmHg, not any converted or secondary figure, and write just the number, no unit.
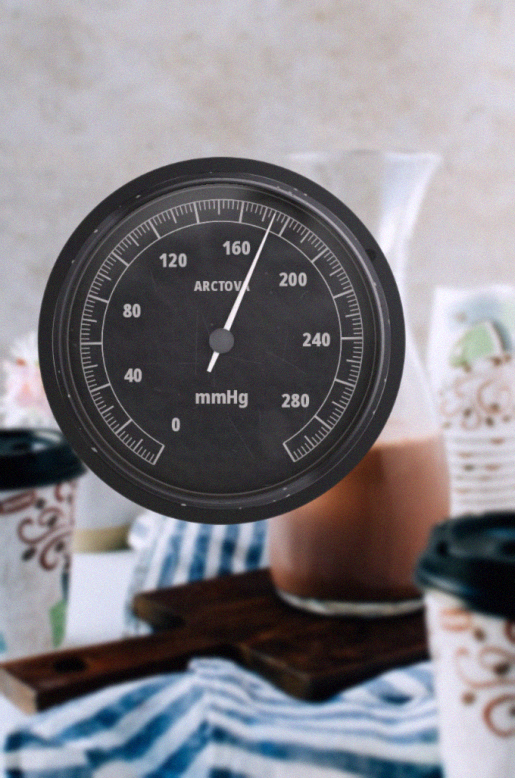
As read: 174
